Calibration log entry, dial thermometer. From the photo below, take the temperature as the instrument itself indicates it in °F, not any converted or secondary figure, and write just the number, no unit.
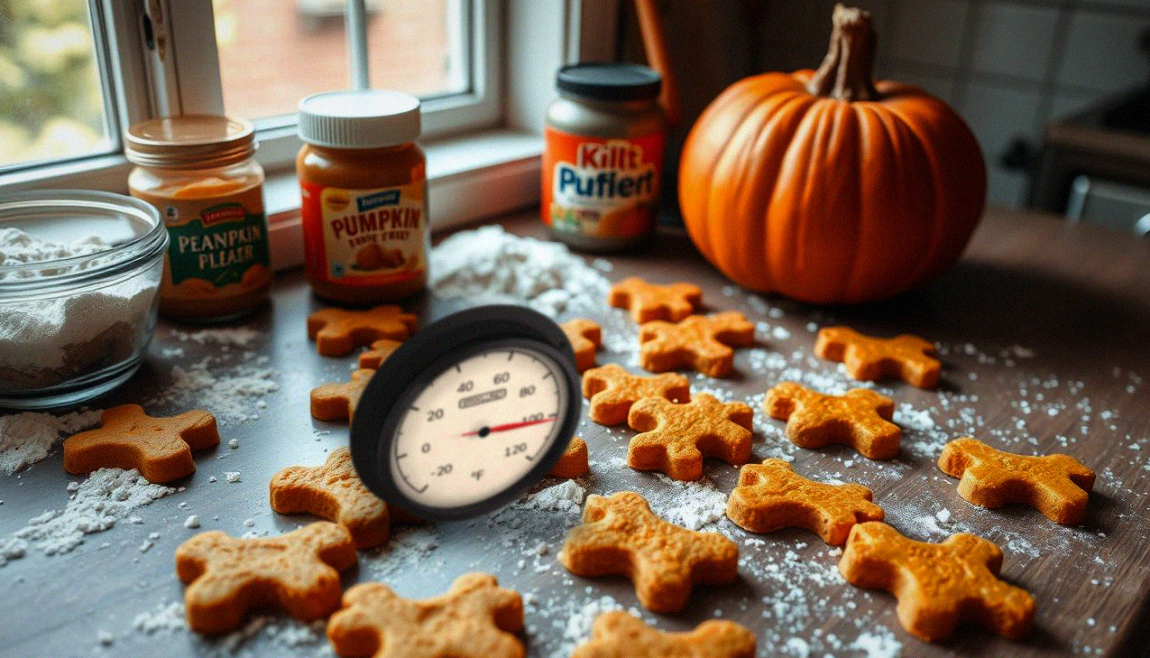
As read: 100
